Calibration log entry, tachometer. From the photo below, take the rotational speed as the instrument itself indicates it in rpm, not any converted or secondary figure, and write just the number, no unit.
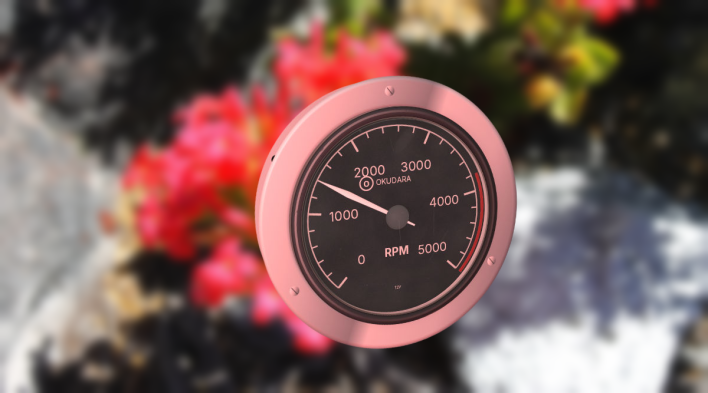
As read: 1400
